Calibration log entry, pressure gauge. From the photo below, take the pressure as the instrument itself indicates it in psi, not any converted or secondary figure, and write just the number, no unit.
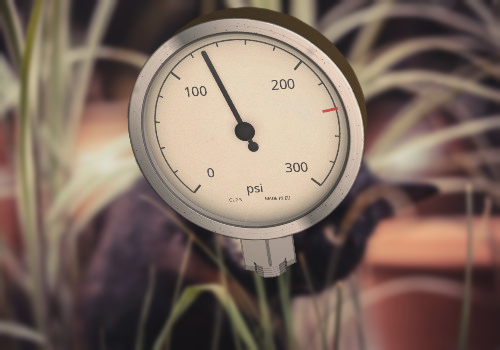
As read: 130
